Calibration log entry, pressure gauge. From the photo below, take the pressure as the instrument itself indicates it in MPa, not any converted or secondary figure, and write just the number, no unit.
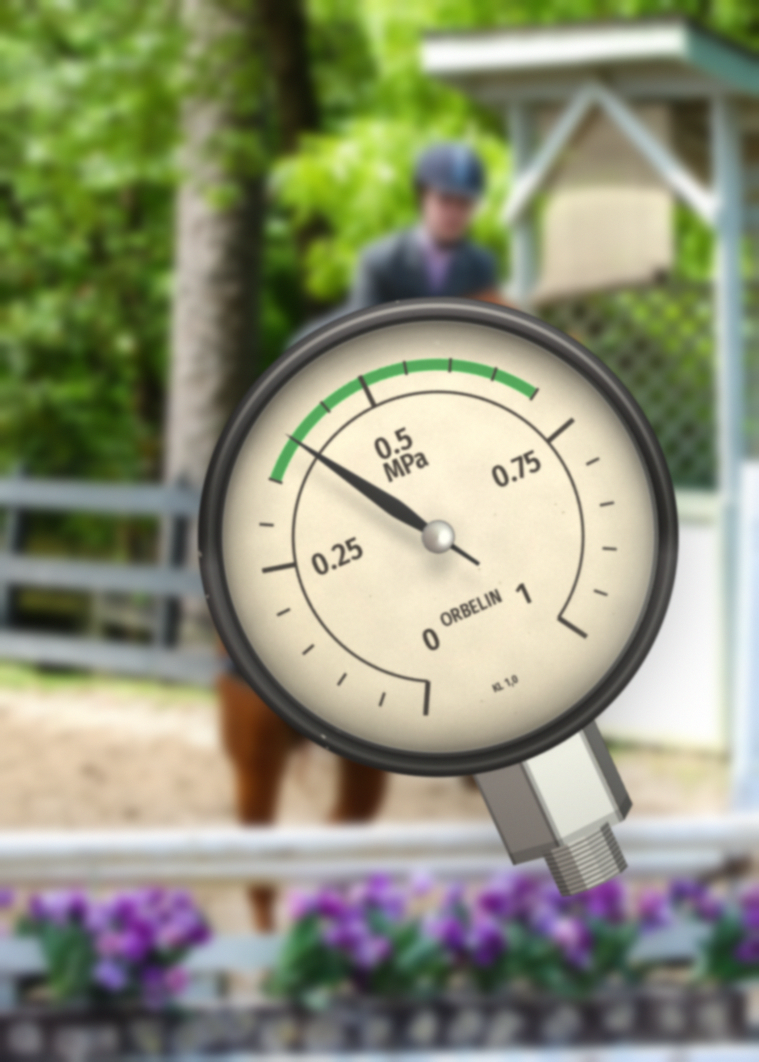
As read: 0.4
